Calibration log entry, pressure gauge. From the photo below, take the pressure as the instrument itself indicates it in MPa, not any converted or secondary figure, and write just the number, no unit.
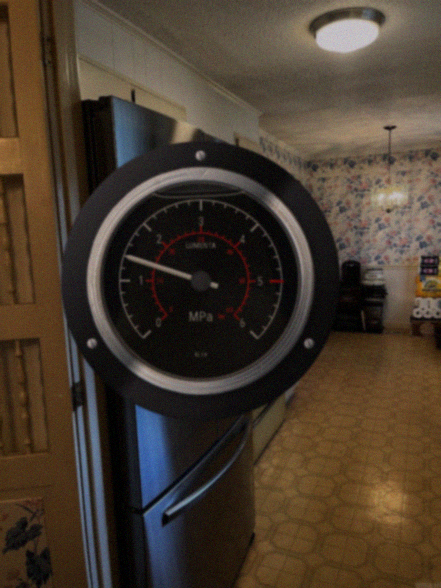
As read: 1.4
